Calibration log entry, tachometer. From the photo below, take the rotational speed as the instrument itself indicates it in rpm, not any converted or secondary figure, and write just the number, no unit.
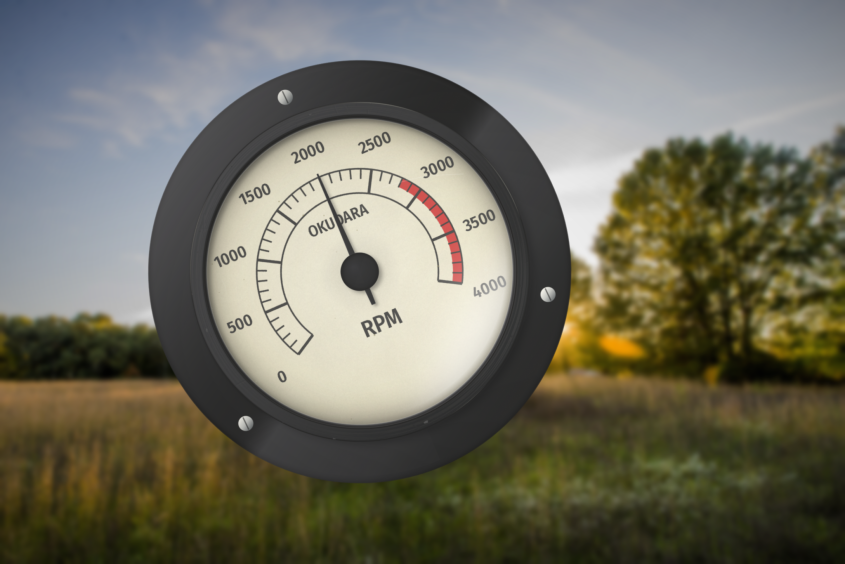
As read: 2000
